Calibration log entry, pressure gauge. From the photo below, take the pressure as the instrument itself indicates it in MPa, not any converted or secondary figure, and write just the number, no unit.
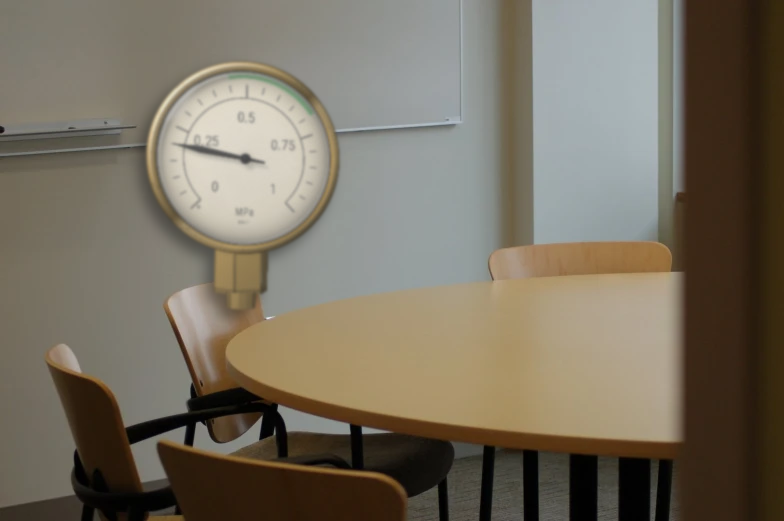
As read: 0.2
